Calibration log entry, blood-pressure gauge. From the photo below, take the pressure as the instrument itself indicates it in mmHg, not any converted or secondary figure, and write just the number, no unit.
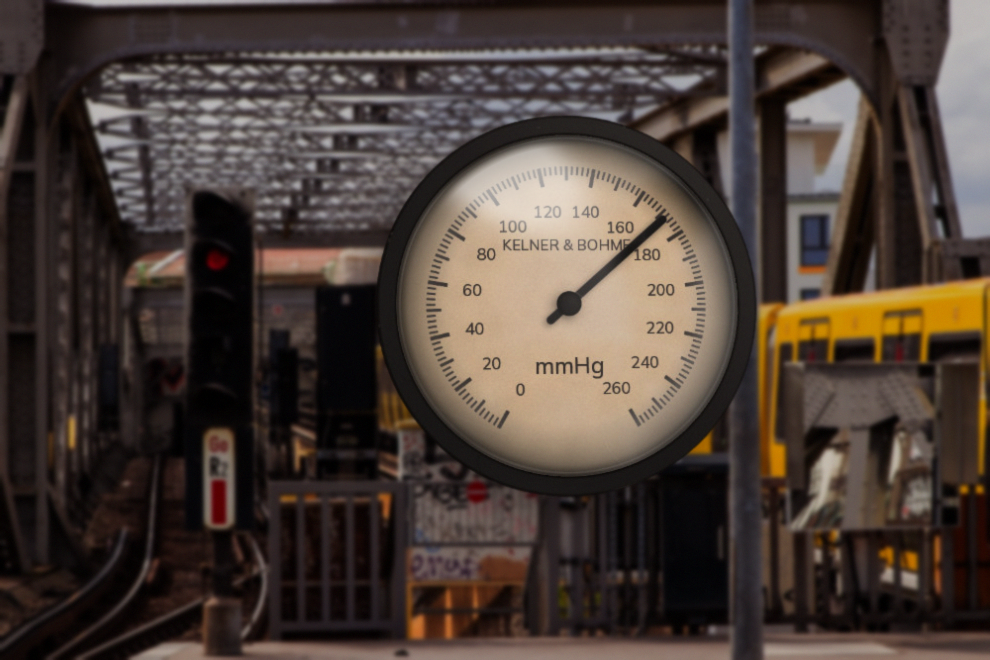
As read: 172
